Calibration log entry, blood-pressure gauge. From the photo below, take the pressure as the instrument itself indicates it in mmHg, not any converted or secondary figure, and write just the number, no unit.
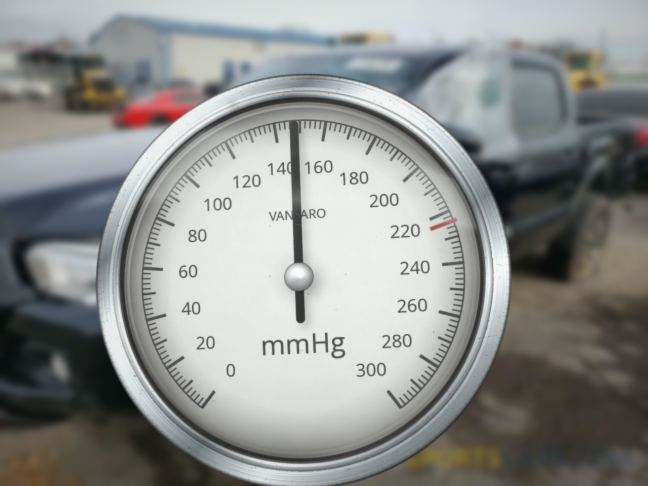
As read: 148
